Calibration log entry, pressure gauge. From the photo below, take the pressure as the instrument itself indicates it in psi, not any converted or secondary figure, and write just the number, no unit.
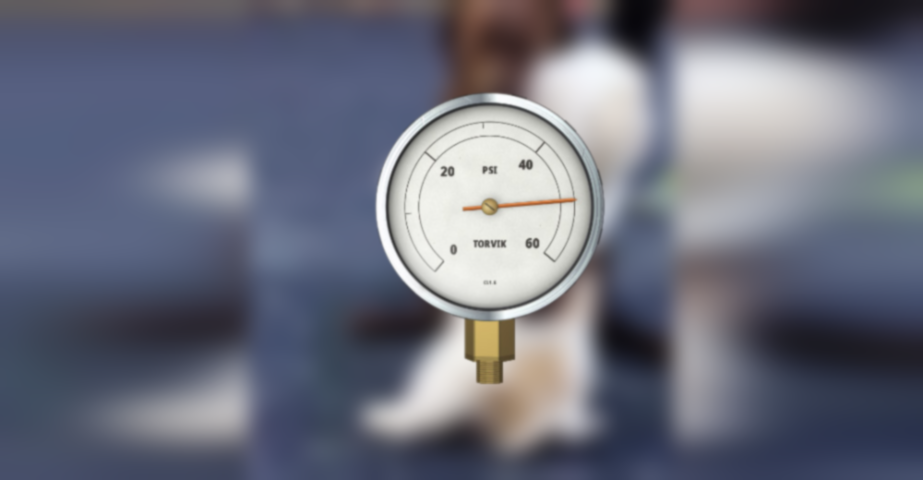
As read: 50
